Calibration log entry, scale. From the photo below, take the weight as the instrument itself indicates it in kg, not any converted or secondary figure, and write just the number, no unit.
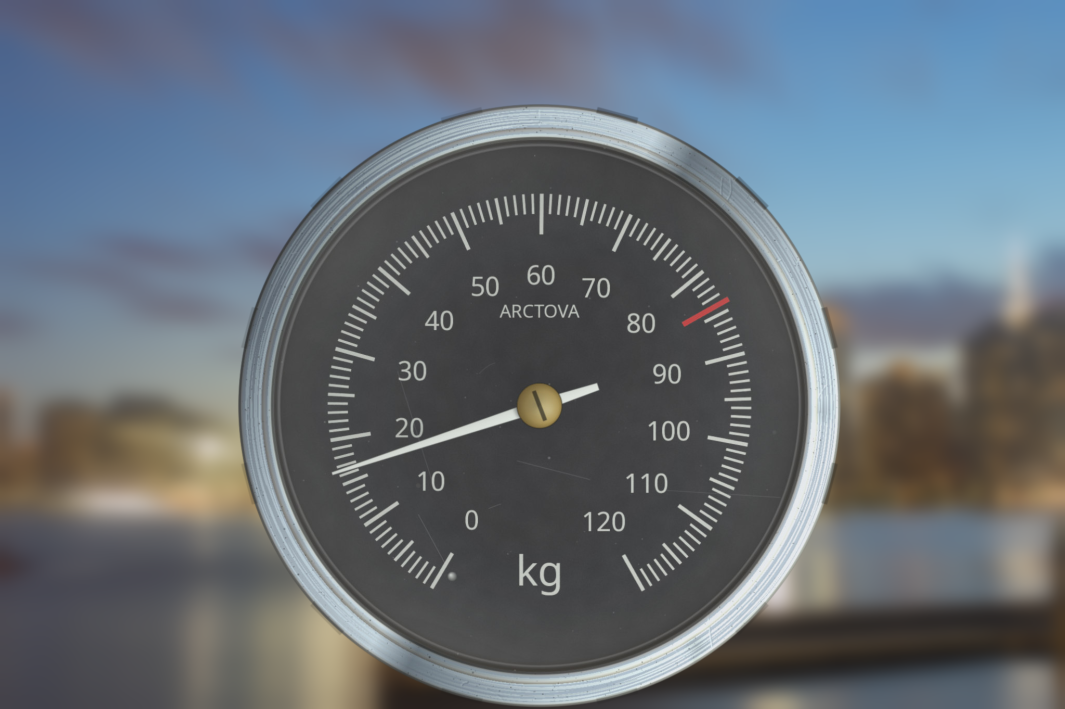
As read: 16.5
